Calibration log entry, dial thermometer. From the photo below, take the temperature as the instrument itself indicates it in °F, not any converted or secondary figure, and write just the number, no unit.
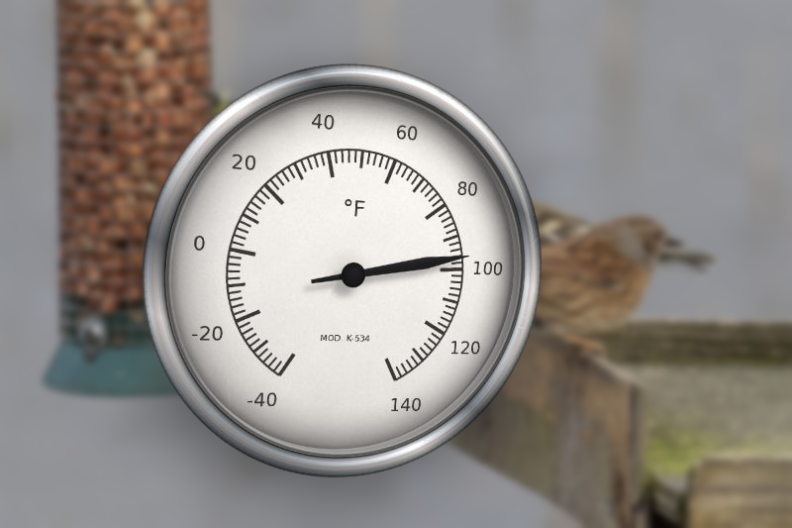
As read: 96
